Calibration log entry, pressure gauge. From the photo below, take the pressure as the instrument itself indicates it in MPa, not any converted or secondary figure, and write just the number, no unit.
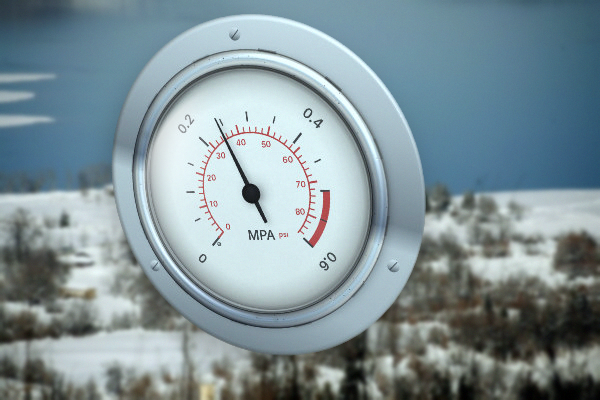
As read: 0.25
